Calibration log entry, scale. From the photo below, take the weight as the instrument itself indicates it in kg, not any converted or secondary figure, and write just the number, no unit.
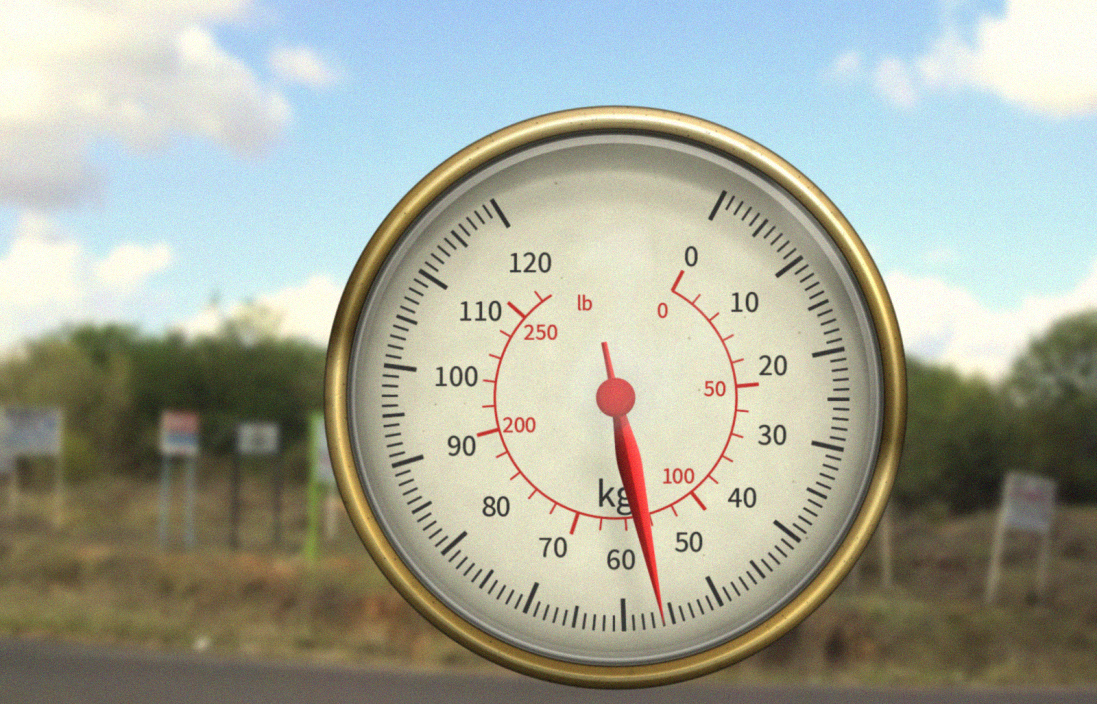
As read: 56
